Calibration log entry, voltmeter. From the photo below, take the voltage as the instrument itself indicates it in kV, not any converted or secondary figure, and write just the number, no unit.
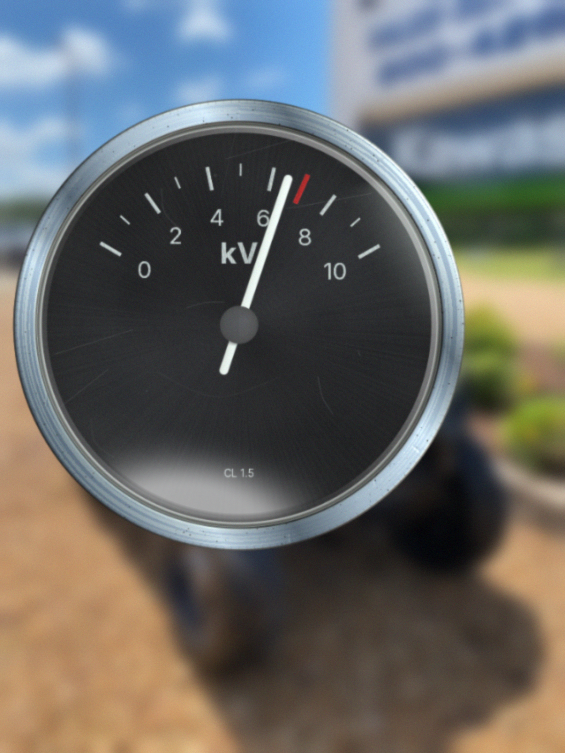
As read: 6.5
